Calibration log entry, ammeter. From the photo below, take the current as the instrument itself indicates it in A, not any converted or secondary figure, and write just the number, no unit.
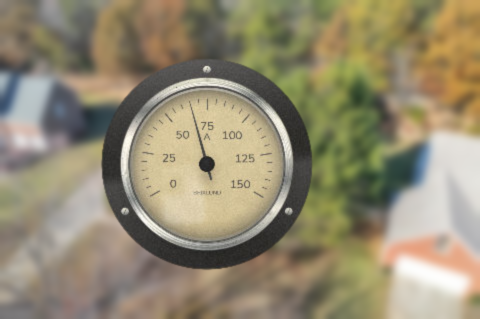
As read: 65
